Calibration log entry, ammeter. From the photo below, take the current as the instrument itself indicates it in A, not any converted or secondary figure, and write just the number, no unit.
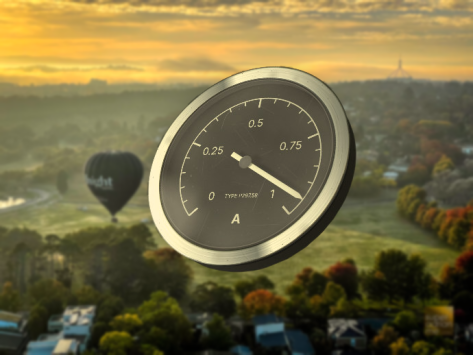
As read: 0.95
